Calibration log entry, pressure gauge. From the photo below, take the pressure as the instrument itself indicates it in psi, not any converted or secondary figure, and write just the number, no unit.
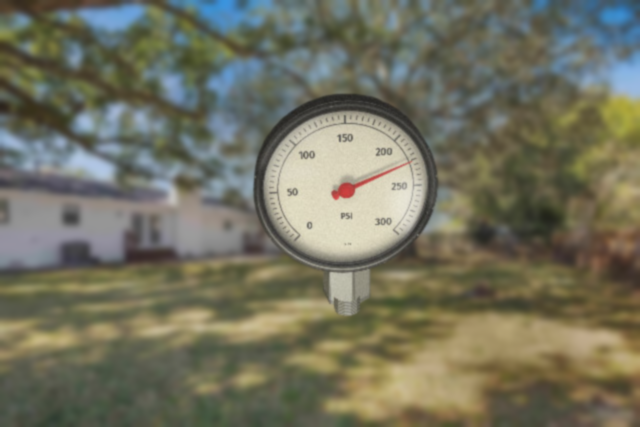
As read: 225
